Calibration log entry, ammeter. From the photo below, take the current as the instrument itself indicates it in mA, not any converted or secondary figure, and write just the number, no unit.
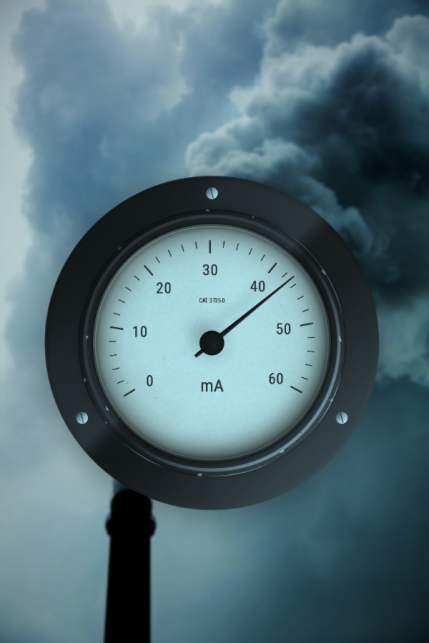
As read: 43
